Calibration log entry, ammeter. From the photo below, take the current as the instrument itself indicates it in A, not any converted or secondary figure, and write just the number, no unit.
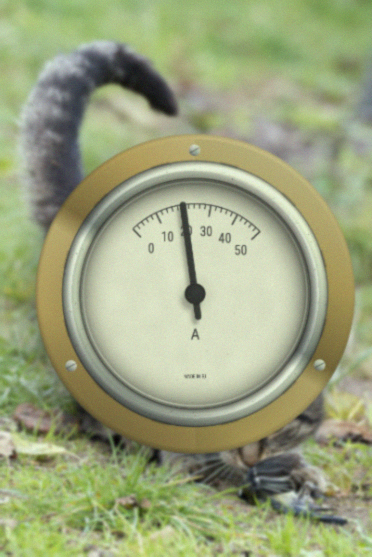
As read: 20
